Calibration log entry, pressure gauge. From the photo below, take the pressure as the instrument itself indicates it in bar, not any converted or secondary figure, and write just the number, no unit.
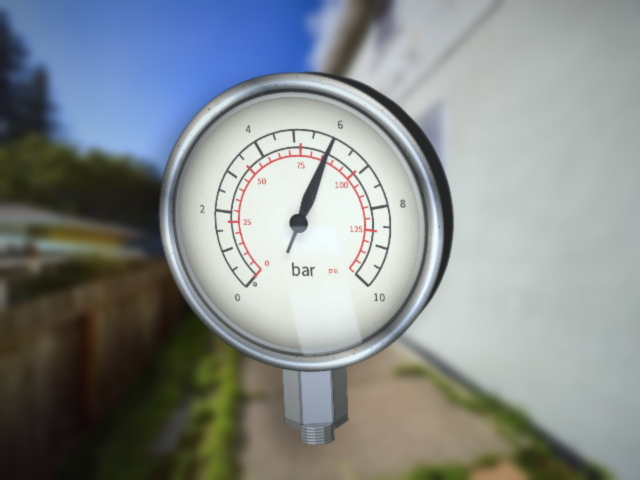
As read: 6
